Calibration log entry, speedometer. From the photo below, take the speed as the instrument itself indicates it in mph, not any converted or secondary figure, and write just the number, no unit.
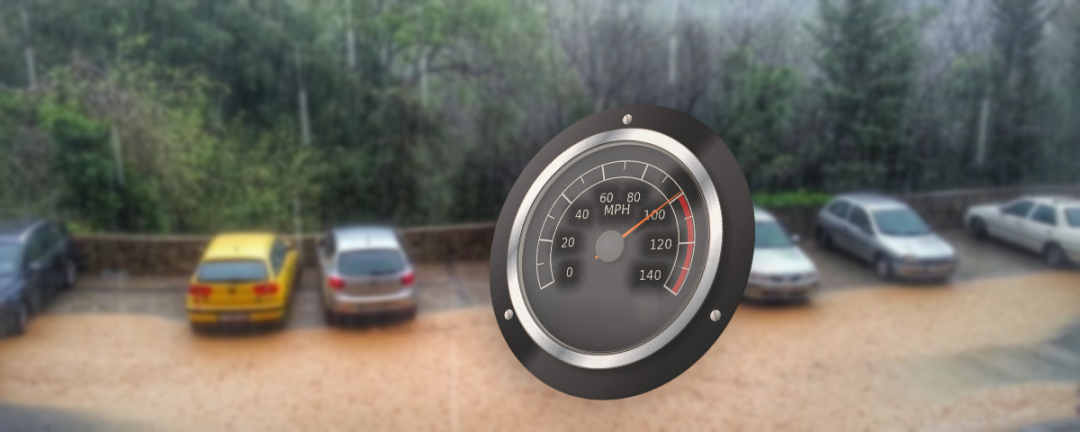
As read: 100
